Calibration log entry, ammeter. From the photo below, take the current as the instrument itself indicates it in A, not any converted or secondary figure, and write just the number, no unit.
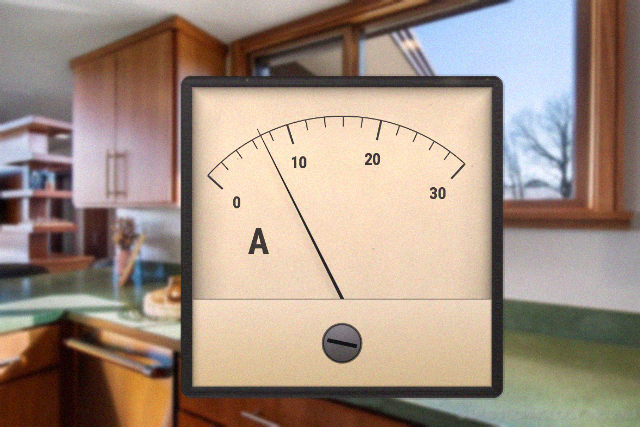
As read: 7
